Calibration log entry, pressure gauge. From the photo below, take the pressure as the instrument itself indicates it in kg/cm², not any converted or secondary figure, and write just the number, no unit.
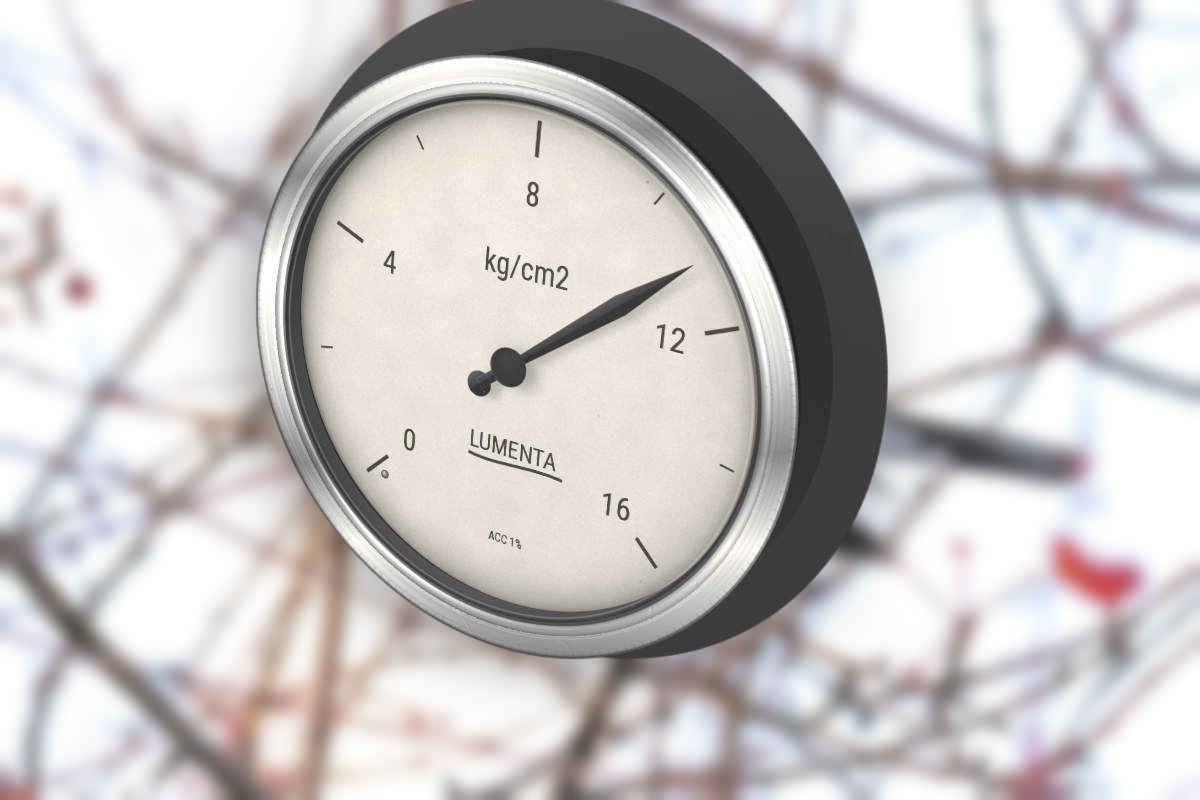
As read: 11
